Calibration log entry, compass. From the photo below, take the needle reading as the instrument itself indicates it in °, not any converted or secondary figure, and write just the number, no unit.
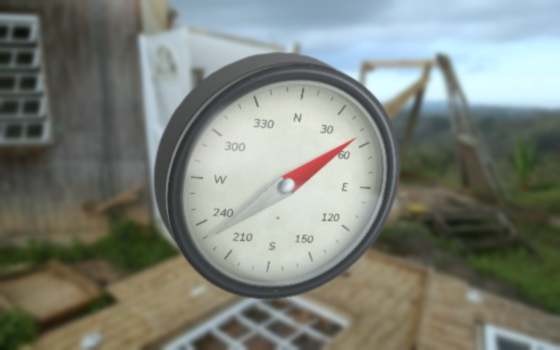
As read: 50
